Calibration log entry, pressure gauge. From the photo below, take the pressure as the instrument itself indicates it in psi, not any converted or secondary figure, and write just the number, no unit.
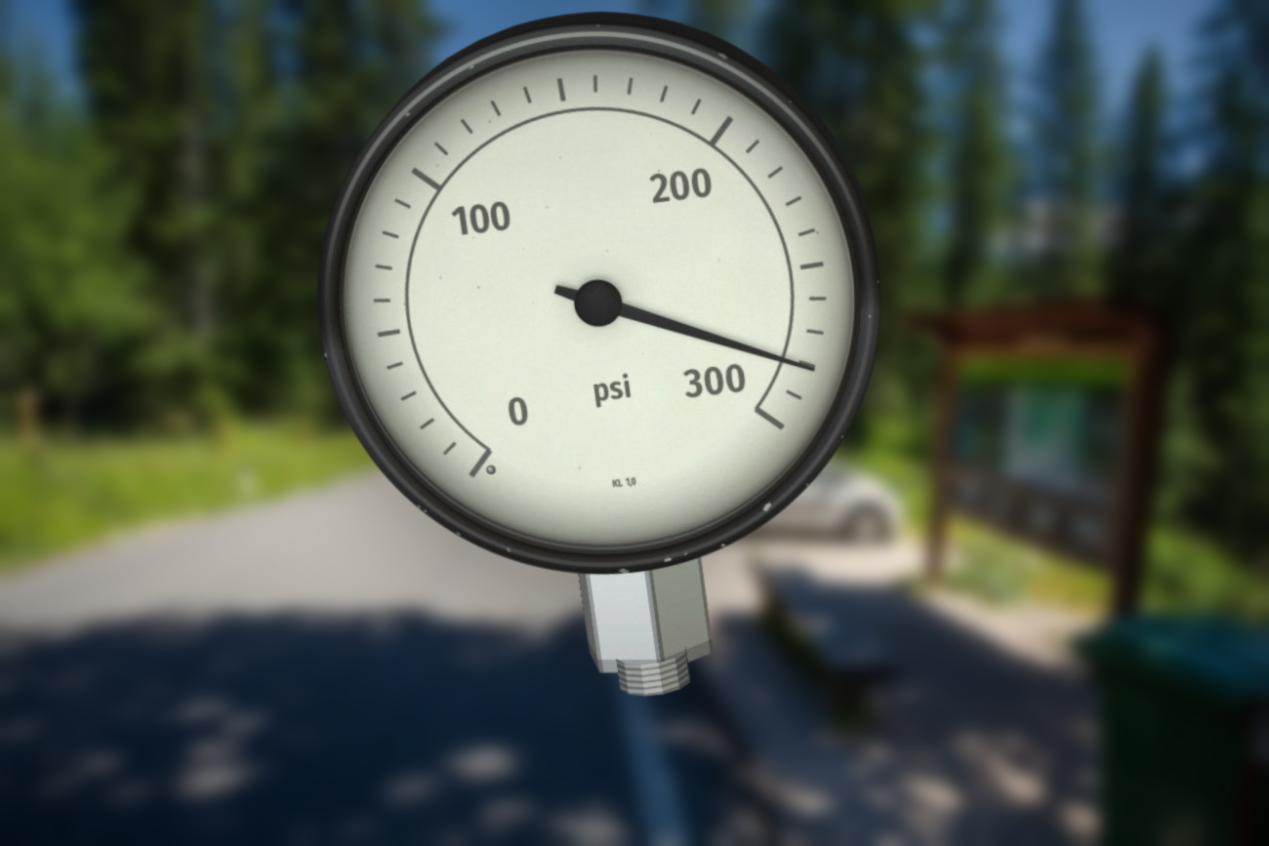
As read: 280
